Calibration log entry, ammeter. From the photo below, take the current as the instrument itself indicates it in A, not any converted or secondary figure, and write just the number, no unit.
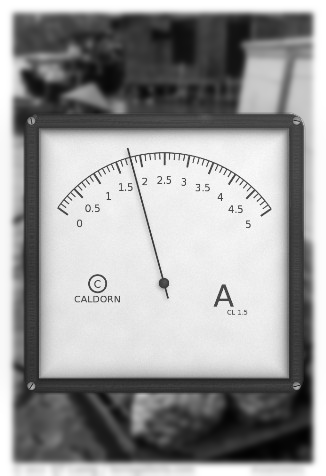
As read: 1.8
